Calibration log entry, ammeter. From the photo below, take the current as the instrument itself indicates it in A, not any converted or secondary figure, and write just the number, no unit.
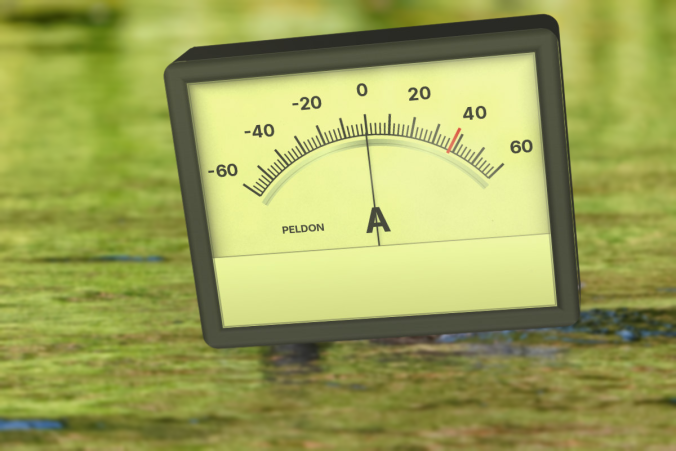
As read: 0
